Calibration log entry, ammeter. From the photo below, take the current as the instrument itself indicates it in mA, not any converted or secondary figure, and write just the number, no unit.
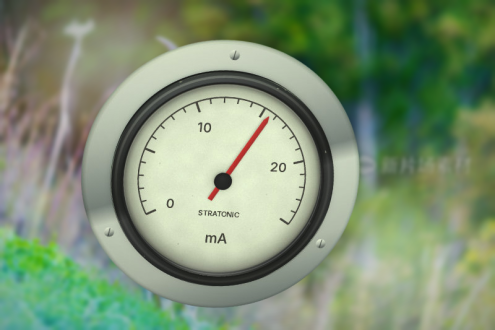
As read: 15.5
